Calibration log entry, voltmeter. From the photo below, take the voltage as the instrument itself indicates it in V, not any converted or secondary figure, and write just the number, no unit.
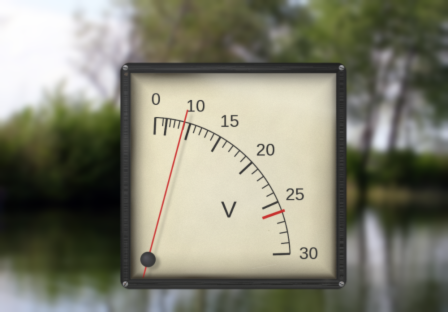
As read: 9
